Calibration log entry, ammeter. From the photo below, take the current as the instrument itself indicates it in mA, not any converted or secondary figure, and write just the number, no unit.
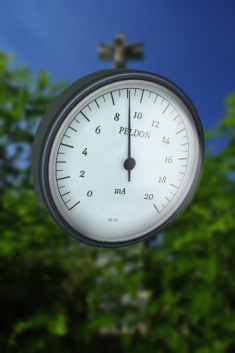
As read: 9
